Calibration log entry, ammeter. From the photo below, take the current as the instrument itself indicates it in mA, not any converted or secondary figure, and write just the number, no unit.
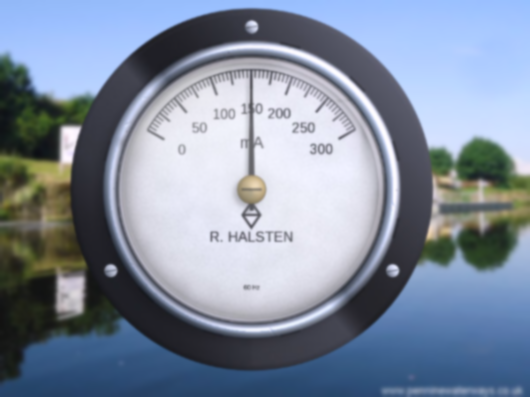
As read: 150
